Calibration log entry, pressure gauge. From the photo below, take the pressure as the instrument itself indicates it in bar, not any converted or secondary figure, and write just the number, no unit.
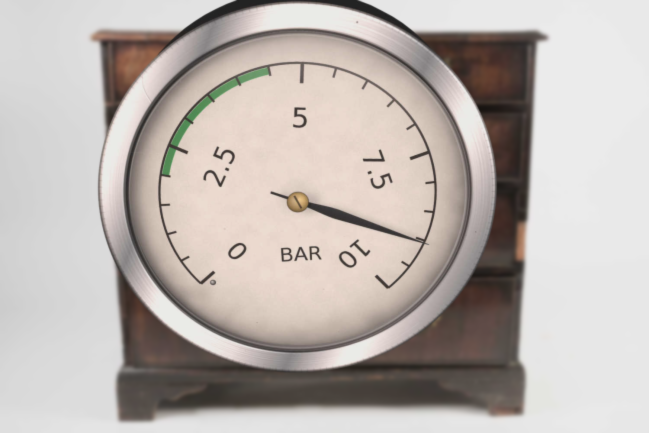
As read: 9
